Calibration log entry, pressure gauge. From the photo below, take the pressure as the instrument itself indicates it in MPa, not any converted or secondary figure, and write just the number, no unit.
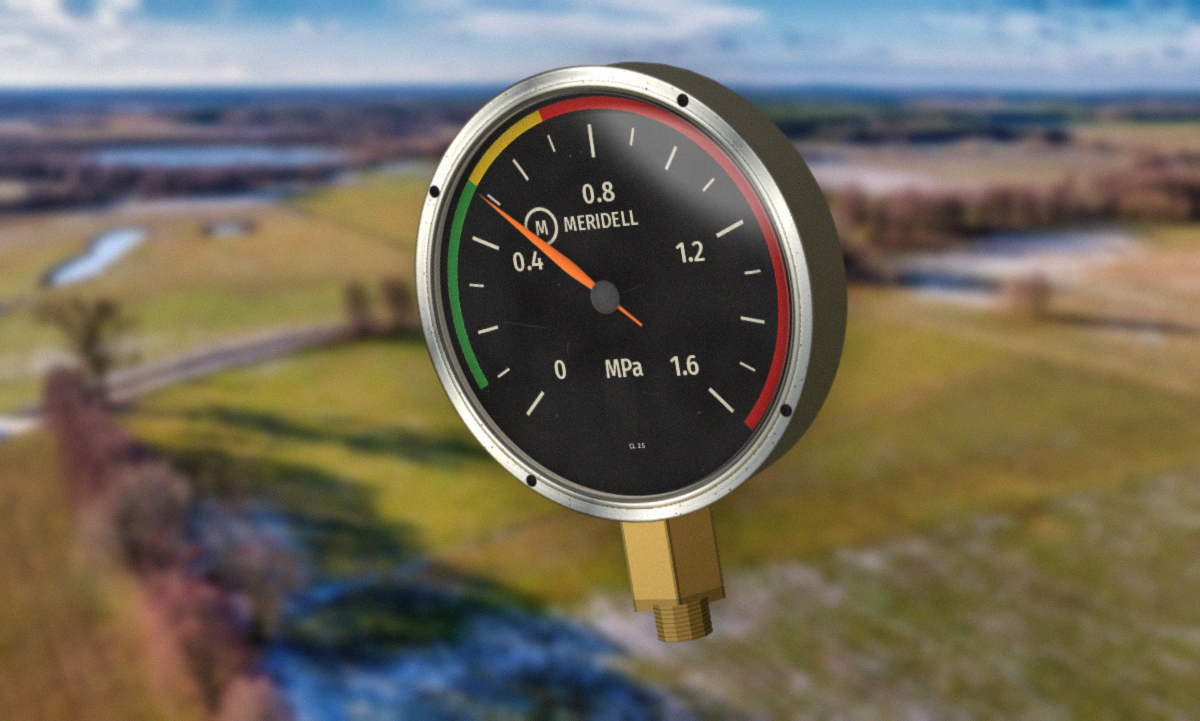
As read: 0.5
